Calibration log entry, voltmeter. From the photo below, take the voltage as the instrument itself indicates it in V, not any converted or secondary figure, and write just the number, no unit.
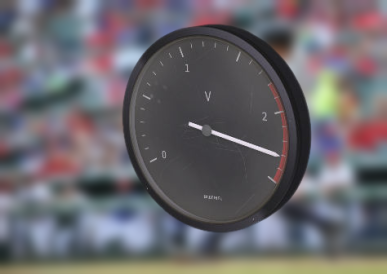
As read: 2.3
